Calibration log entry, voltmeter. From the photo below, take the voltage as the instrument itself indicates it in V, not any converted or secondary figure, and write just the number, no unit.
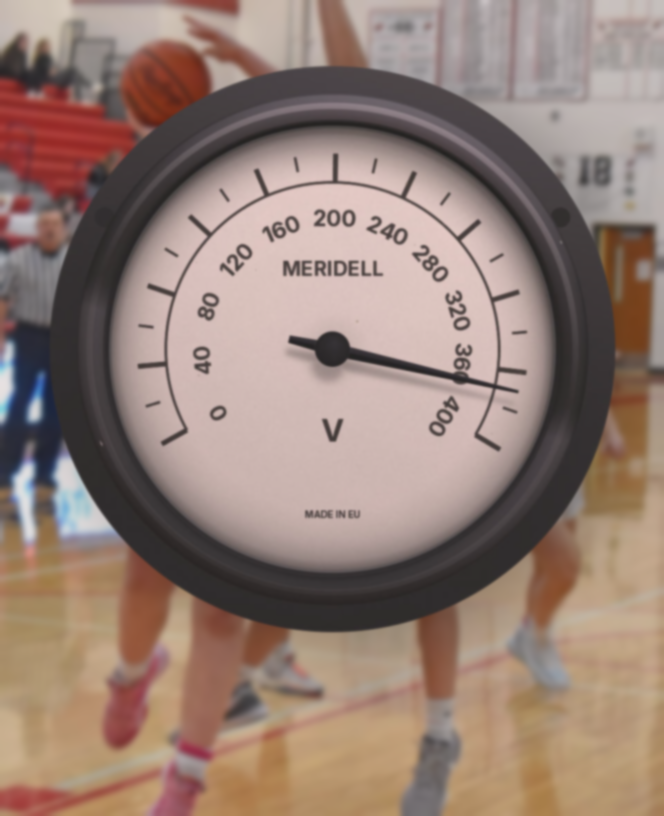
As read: 370
